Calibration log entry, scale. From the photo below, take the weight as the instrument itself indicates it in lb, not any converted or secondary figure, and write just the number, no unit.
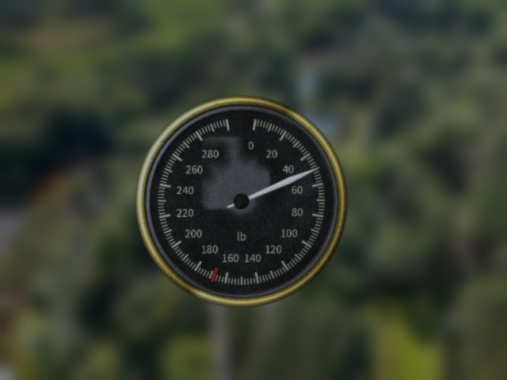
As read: 50
